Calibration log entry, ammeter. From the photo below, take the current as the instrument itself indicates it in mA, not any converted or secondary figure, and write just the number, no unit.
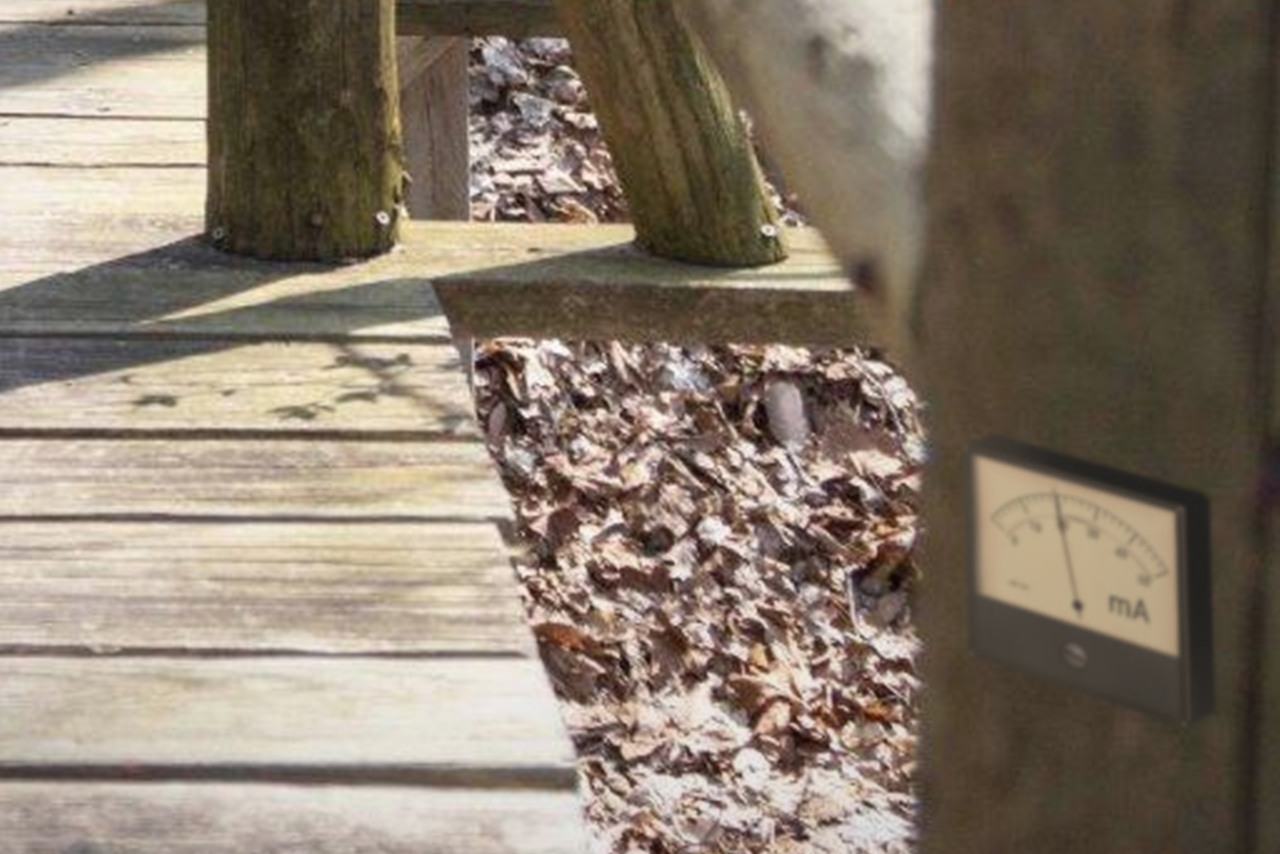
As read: 20
